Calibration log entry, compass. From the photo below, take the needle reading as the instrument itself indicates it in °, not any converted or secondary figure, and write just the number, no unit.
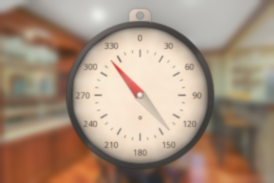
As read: 320
